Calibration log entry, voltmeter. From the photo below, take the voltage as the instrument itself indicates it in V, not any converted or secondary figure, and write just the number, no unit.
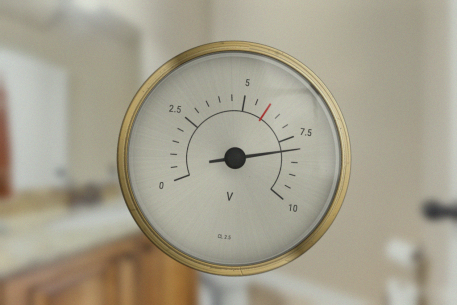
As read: 8
